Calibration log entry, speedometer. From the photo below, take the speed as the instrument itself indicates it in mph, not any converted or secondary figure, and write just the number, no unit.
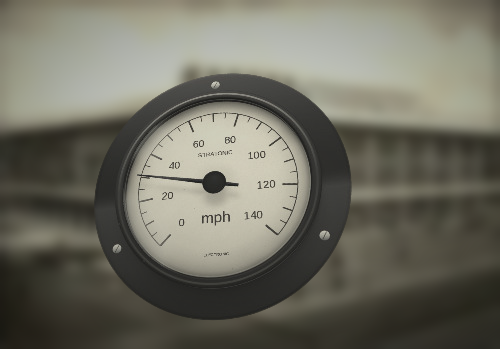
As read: 30
